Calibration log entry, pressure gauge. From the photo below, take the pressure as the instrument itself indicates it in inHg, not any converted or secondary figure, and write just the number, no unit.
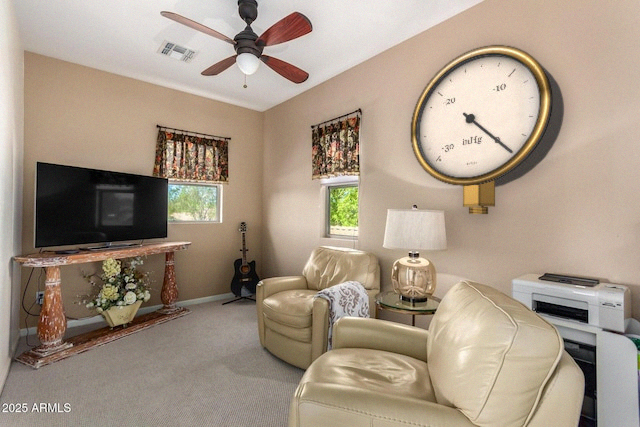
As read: 0
